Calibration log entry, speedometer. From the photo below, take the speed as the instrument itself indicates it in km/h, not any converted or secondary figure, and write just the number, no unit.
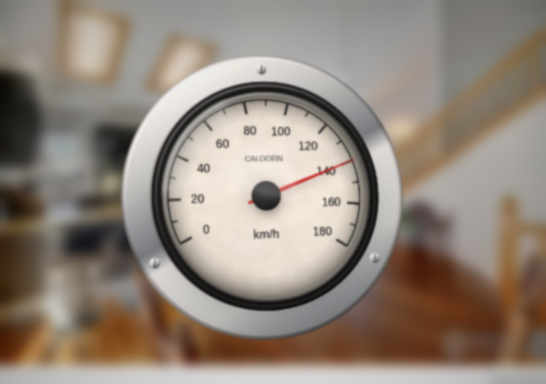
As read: 140
